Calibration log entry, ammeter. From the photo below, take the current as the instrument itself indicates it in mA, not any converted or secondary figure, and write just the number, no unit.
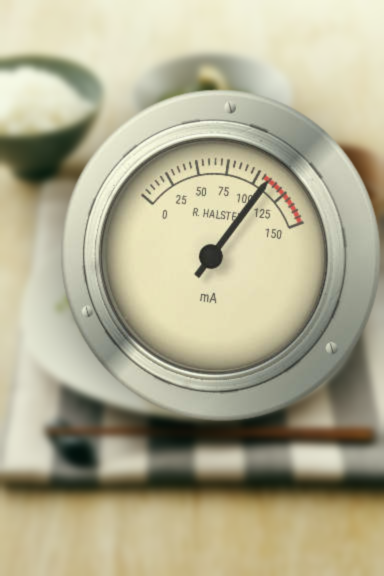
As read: 110
